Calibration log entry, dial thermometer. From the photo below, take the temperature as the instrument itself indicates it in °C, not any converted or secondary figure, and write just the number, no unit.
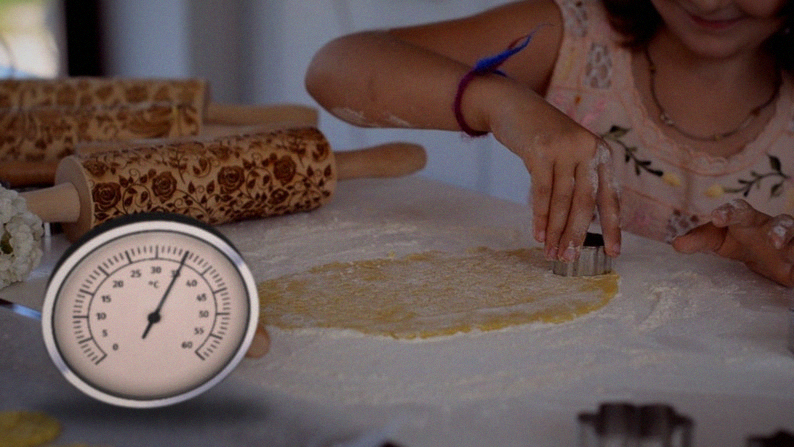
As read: 35
